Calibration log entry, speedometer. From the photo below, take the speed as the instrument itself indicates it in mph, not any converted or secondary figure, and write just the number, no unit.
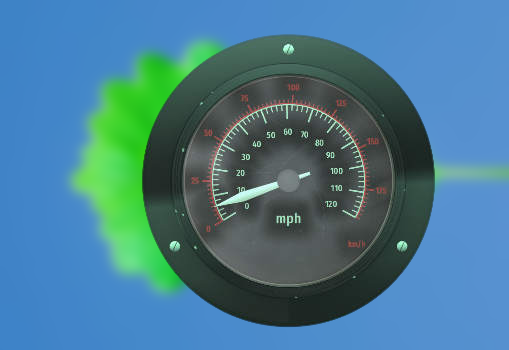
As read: 6
